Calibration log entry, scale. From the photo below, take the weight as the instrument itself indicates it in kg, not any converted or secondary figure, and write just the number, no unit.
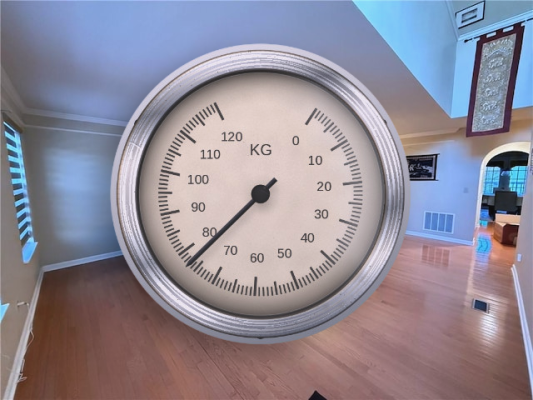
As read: 77
